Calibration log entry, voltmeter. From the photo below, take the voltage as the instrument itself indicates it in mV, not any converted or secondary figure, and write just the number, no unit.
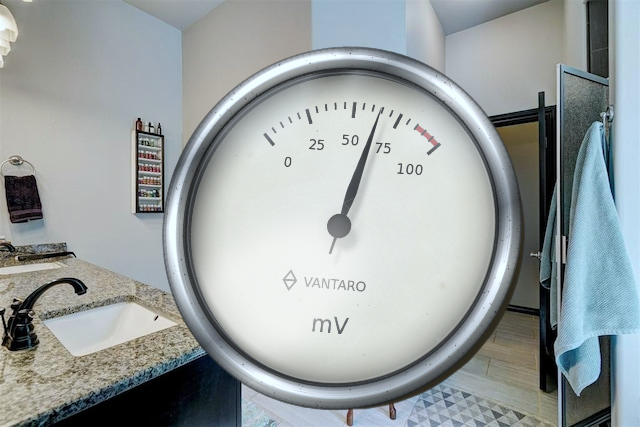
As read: 65
